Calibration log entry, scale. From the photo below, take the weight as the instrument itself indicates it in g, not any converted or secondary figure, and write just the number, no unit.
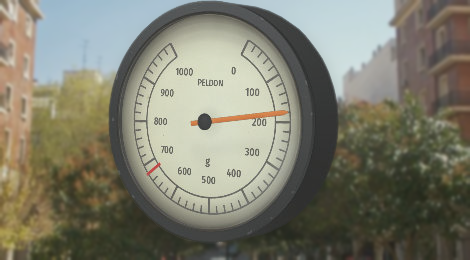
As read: 180
